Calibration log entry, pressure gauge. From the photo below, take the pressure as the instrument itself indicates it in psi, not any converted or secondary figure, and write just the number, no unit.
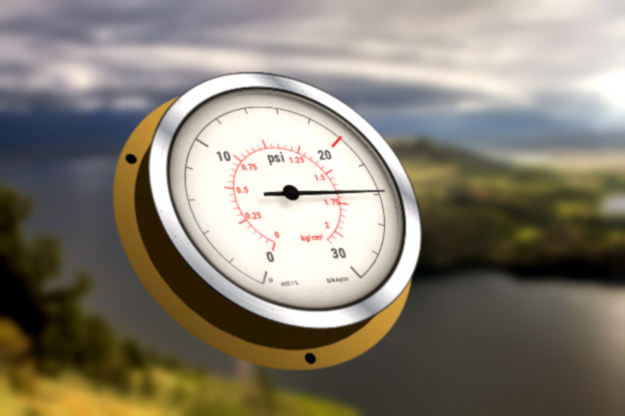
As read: 24
